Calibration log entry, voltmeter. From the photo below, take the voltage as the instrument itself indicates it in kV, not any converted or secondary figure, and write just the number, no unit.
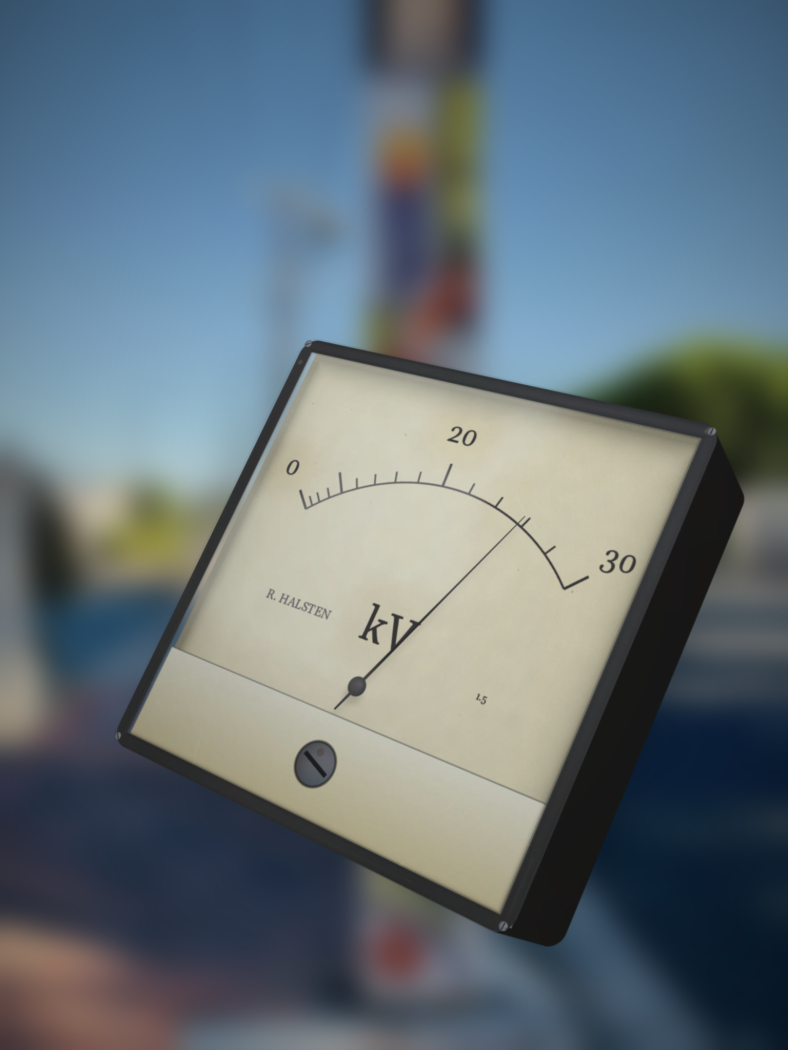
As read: 26
